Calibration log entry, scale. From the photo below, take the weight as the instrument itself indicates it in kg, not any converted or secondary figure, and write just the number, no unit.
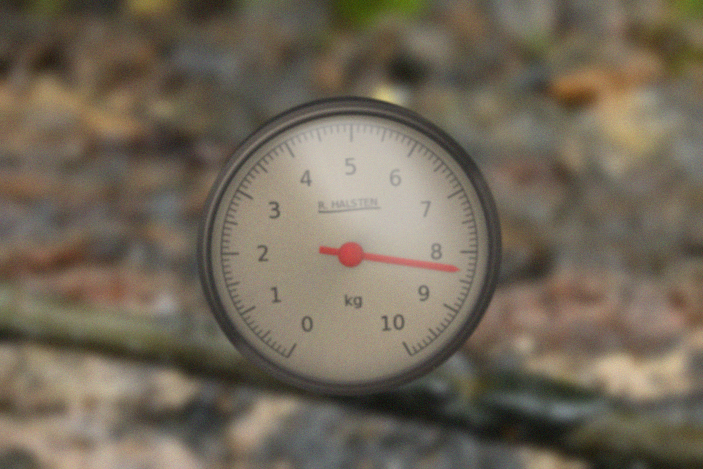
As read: 8.3
